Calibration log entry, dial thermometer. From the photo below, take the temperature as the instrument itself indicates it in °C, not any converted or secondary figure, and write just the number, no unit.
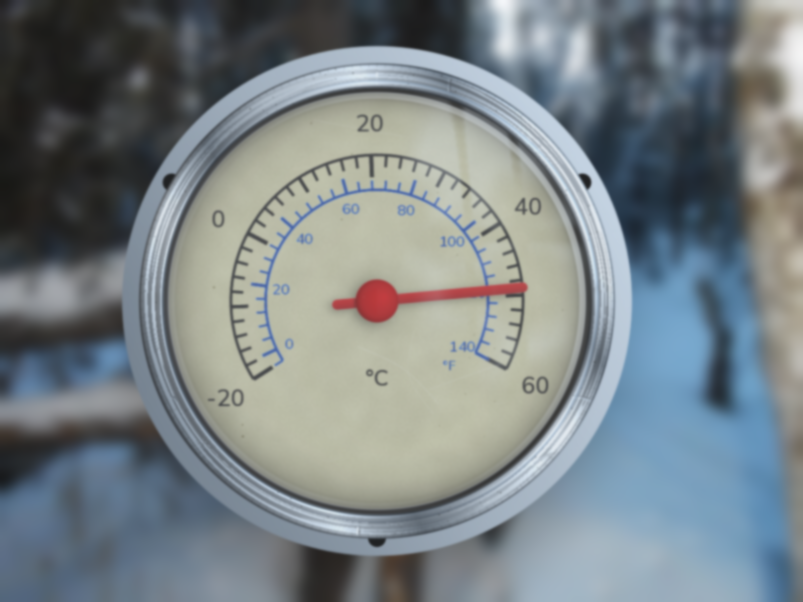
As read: 49
